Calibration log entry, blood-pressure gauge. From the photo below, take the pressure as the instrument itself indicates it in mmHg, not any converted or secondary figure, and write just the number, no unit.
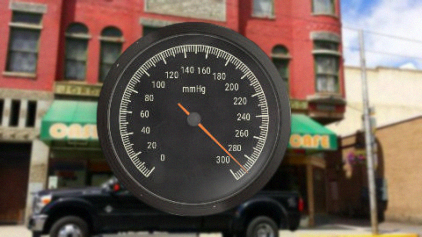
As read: 290
